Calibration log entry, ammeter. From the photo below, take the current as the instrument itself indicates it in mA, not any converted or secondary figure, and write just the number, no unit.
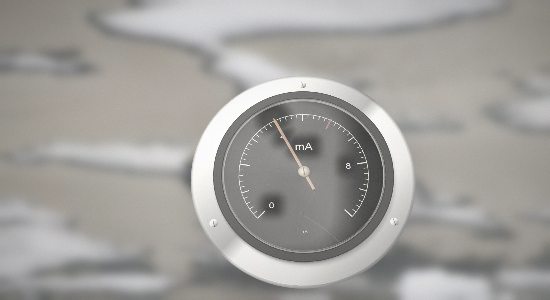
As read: 4
